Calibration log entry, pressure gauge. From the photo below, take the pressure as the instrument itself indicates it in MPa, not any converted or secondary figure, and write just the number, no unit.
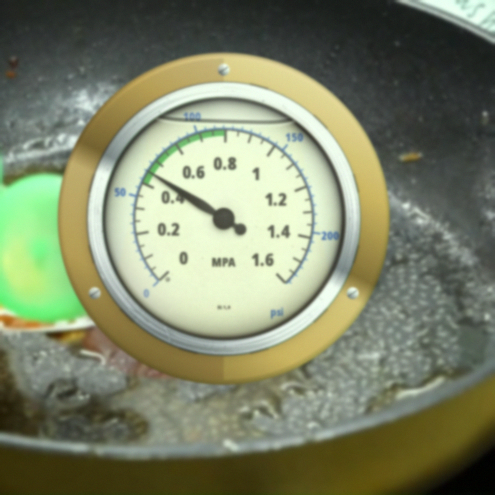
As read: 0.45
